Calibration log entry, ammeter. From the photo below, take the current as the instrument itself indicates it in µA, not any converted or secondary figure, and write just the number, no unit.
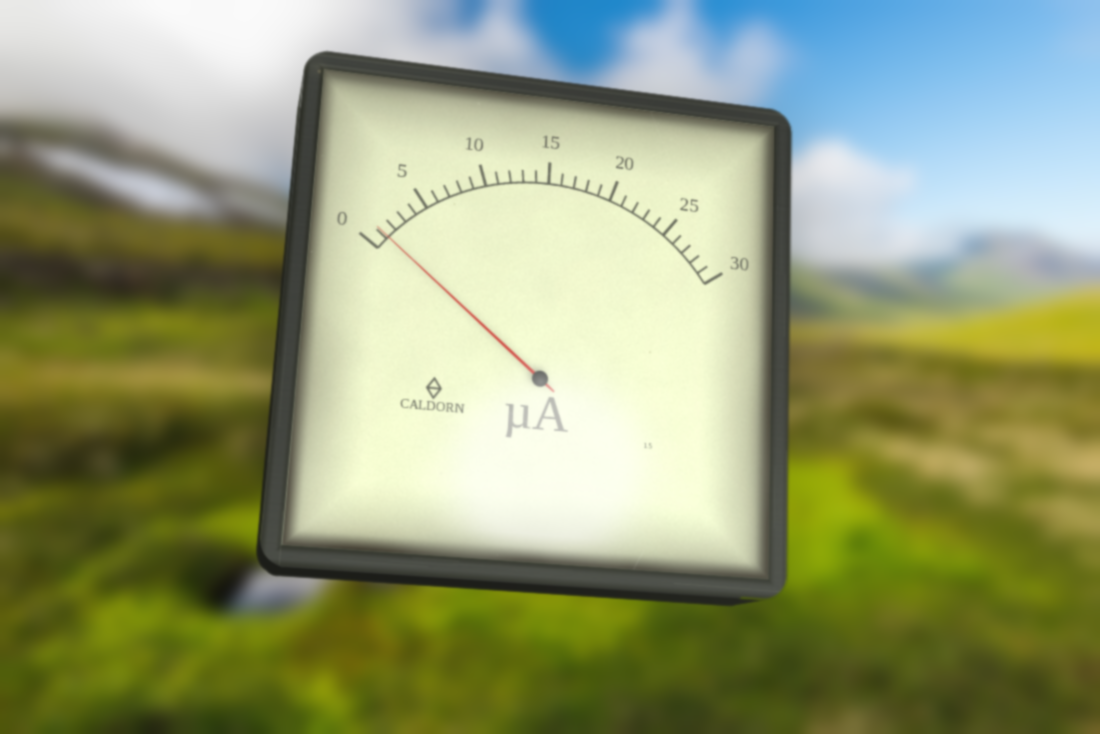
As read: 1
